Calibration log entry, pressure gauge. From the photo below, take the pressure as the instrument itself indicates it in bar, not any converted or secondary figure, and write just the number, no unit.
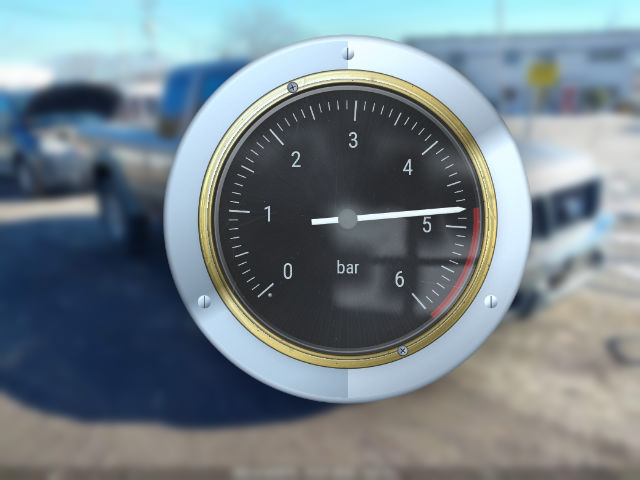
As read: 4.8
